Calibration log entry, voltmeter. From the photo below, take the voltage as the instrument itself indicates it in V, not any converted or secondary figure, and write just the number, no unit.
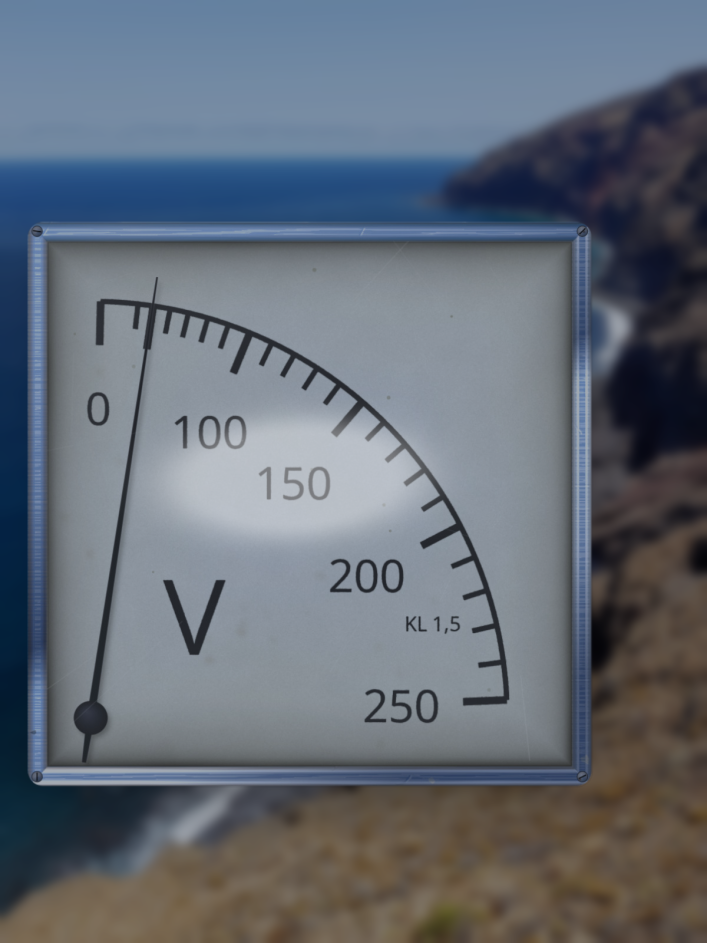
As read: 50
